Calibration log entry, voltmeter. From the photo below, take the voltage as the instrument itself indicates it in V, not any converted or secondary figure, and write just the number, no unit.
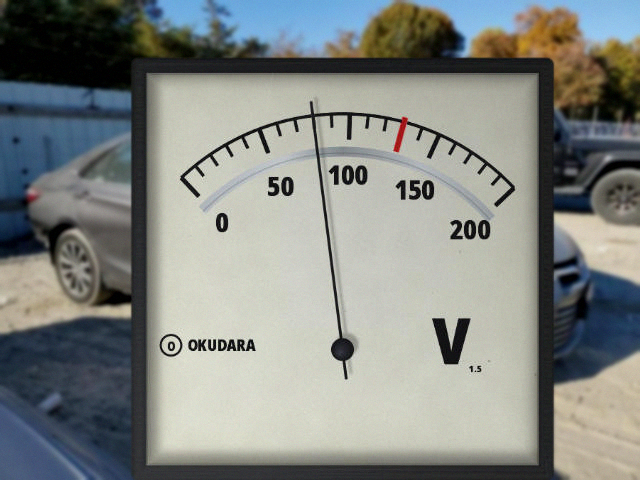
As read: 80
